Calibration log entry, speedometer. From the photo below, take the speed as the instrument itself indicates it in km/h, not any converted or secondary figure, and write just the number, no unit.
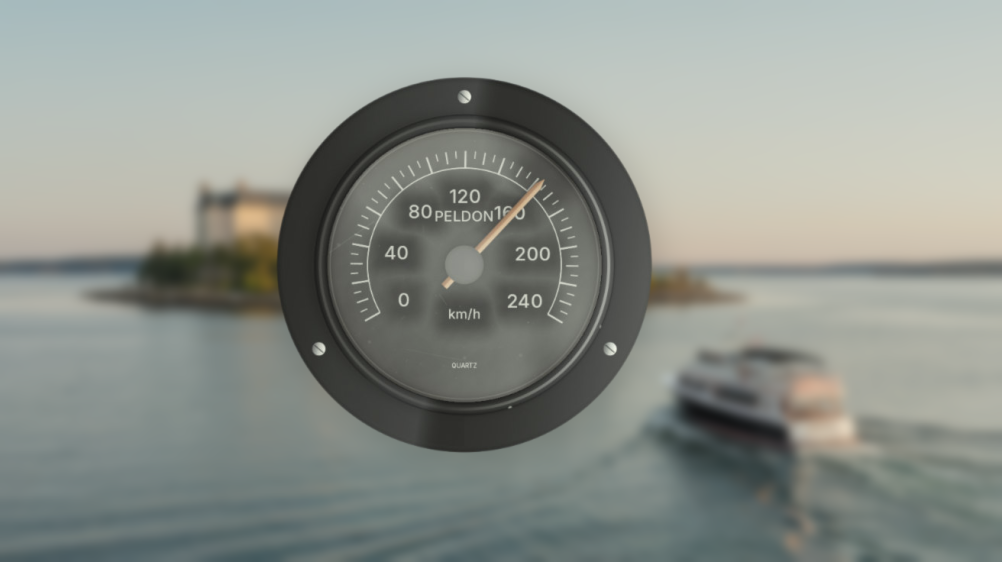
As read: 162.5
